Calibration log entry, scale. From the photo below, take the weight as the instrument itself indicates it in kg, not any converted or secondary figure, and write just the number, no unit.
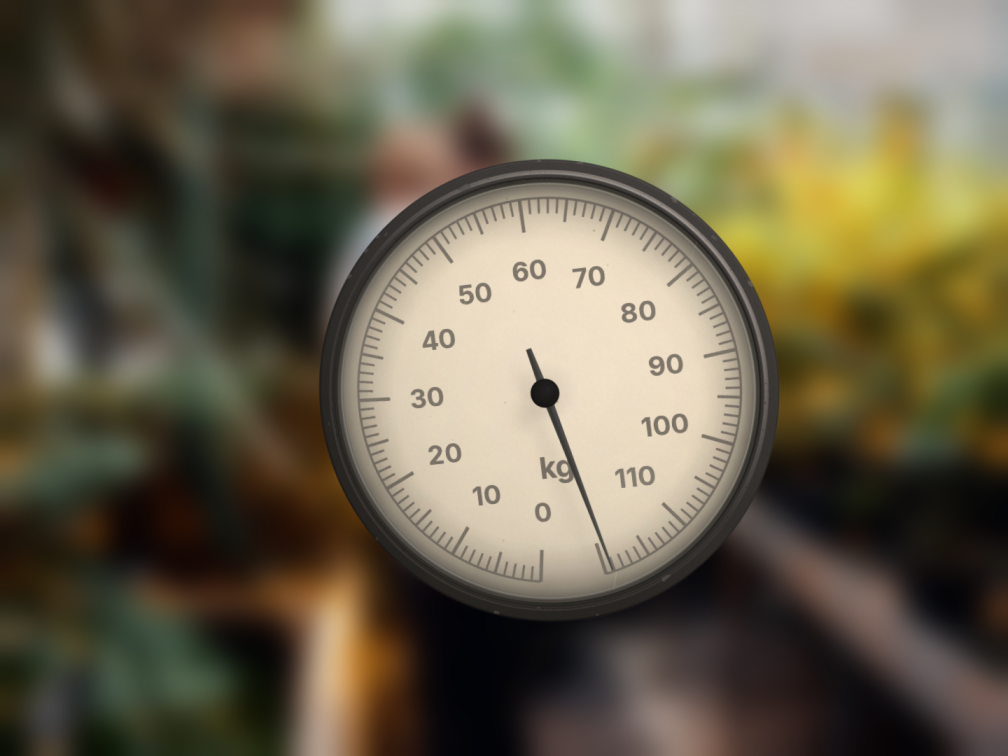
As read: 119
